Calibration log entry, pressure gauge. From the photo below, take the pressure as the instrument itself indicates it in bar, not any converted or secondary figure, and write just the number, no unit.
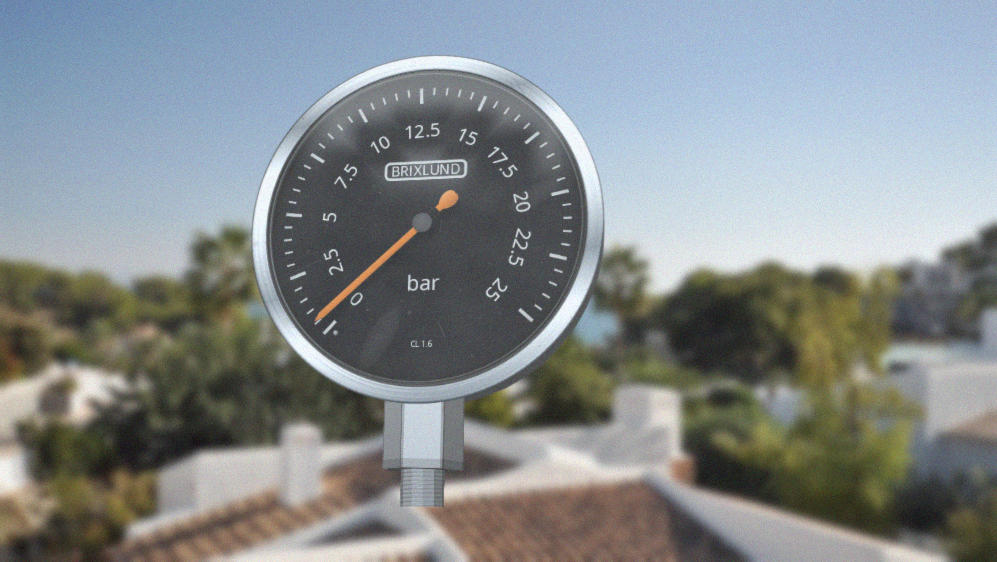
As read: 0.5
